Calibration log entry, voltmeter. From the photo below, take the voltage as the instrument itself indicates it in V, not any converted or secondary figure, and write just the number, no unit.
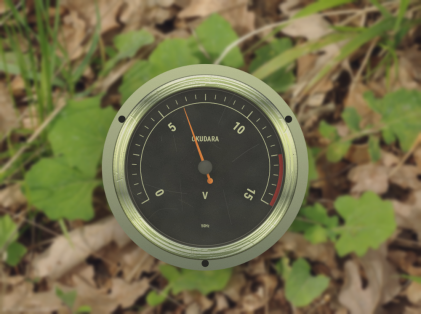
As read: 6.25
